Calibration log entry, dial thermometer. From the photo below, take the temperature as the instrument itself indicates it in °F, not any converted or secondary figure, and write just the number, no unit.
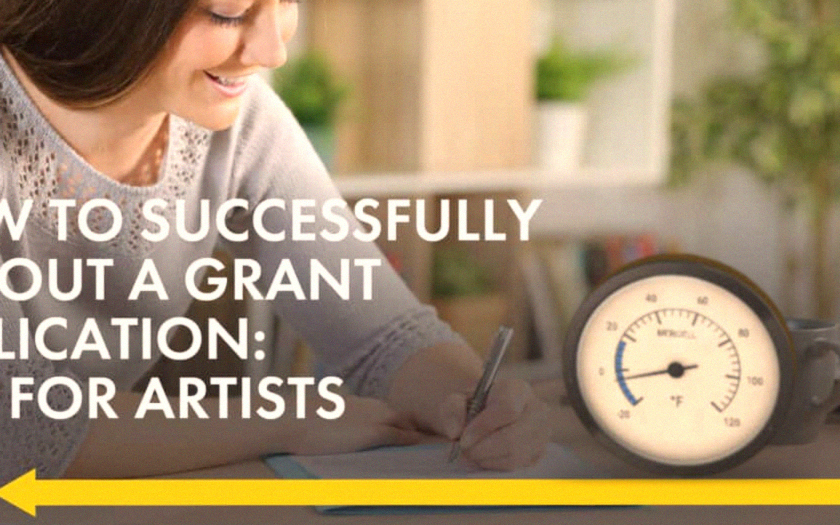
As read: -4
